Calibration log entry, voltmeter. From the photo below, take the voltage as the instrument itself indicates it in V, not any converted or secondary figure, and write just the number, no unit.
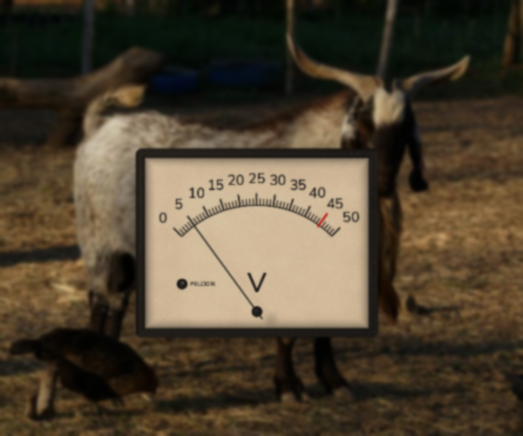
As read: 5
